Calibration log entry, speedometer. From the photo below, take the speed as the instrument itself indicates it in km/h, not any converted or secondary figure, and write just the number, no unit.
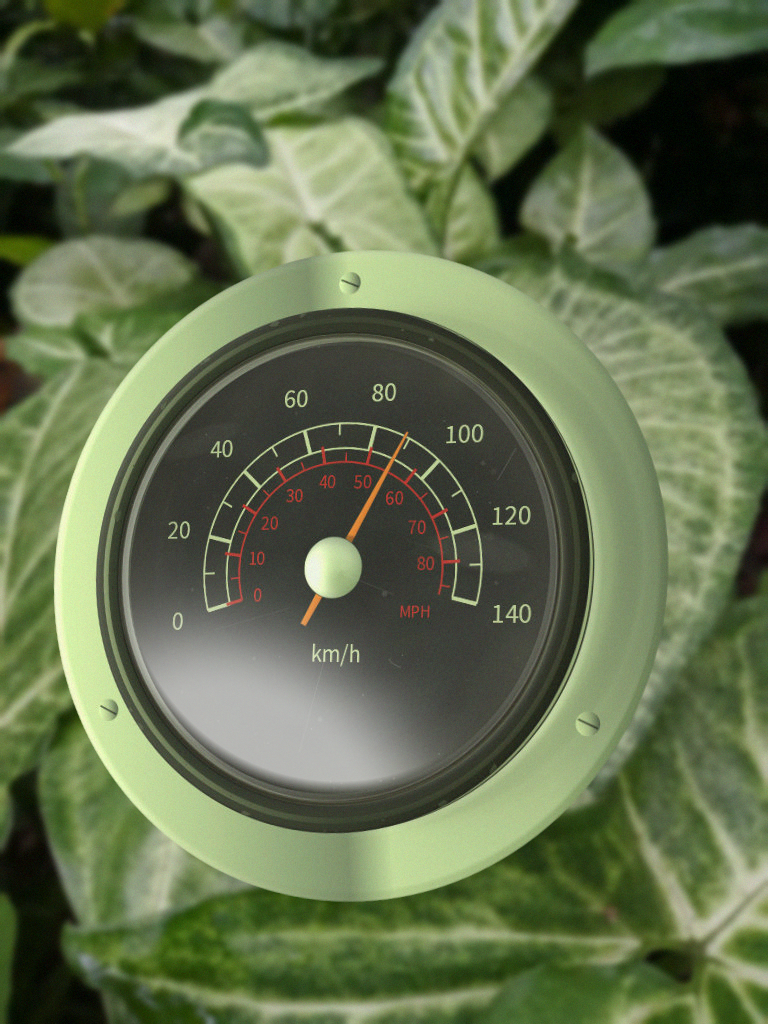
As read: 90
